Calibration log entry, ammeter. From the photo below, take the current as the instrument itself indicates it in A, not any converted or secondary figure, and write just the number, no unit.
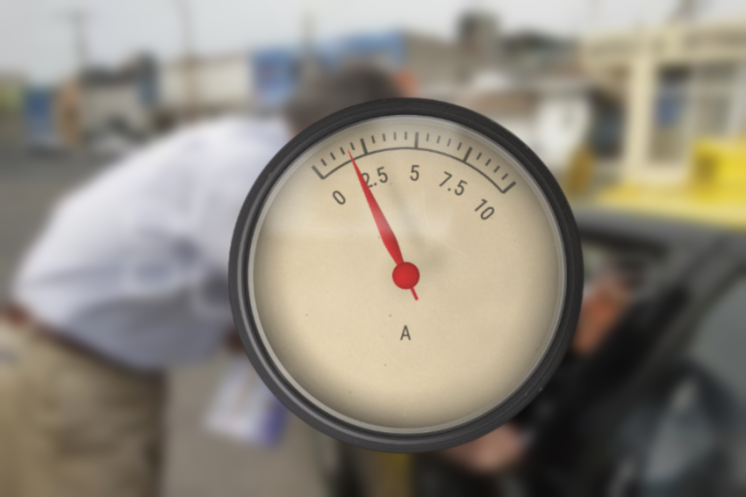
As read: 1.75
